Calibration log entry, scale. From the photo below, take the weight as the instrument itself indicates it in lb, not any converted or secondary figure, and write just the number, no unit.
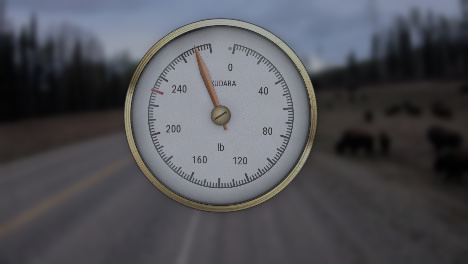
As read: 270
